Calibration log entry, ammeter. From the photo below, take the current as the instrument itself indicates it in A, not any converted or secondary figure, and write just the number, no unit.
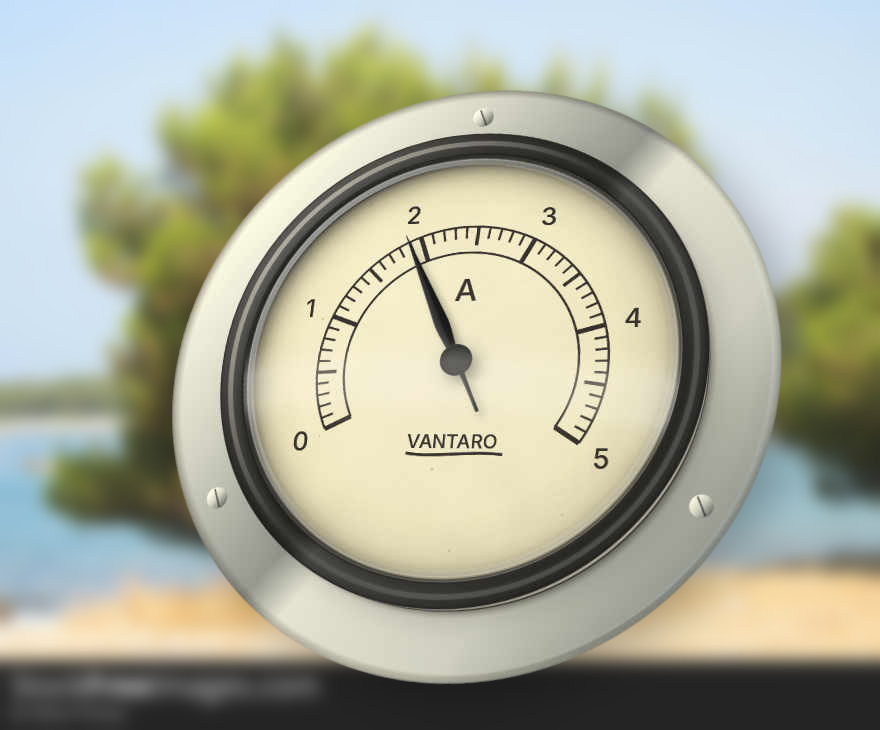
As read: 1.9
